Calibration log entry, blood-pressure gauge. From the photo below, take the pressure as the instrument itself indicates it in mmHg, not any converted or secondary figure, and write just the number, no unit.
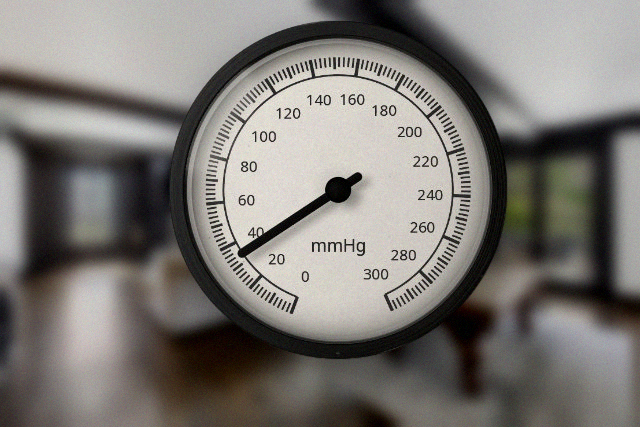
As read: 34
